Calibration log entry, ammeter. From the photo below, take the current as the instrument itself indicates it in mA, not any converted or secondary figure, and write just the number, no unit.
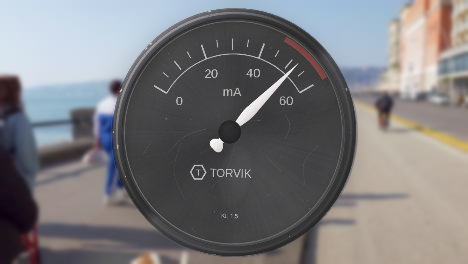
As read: 52.5
